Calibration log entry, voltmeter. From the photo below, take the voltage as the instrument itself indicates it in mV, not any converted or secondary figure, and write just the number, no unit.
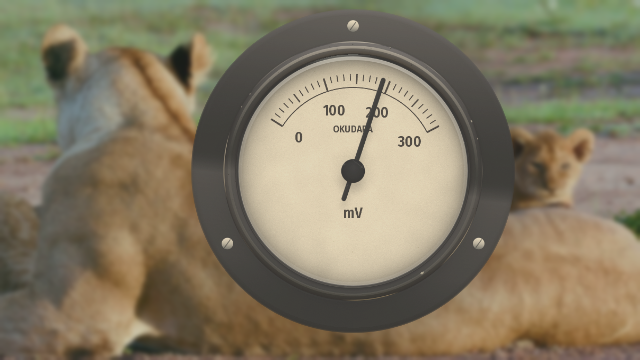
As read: 190
